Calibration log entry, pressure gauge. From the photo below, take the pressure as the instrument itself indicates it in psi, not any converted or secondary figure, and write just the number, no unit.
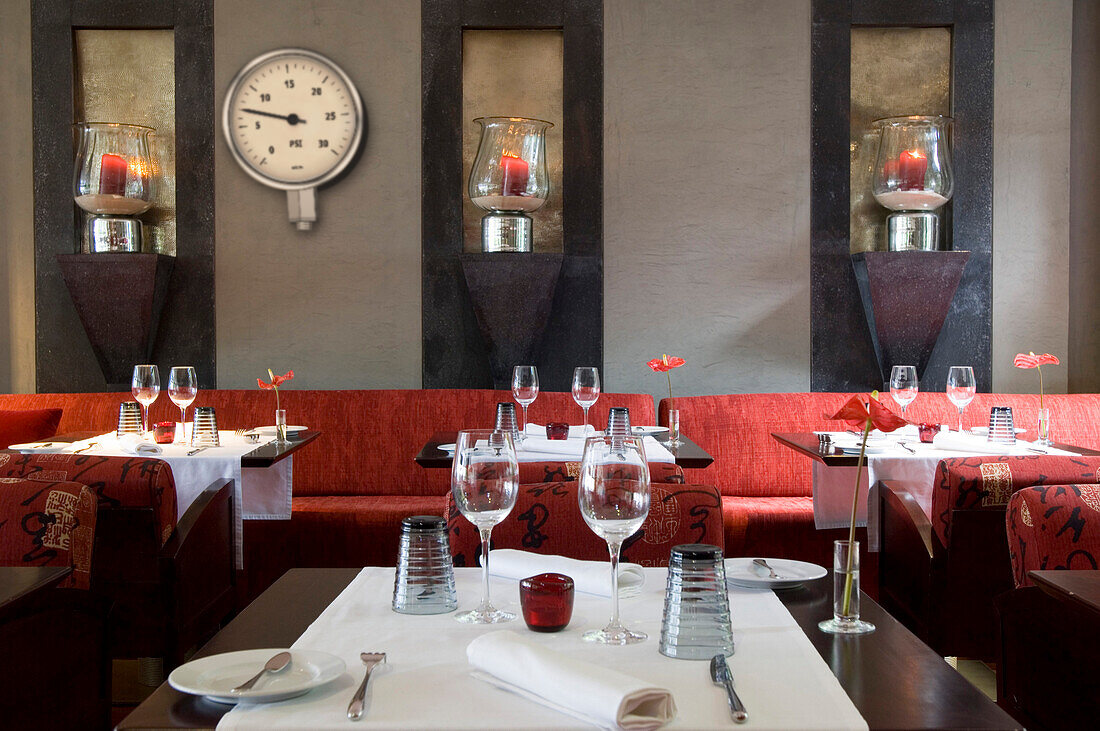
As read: 7
